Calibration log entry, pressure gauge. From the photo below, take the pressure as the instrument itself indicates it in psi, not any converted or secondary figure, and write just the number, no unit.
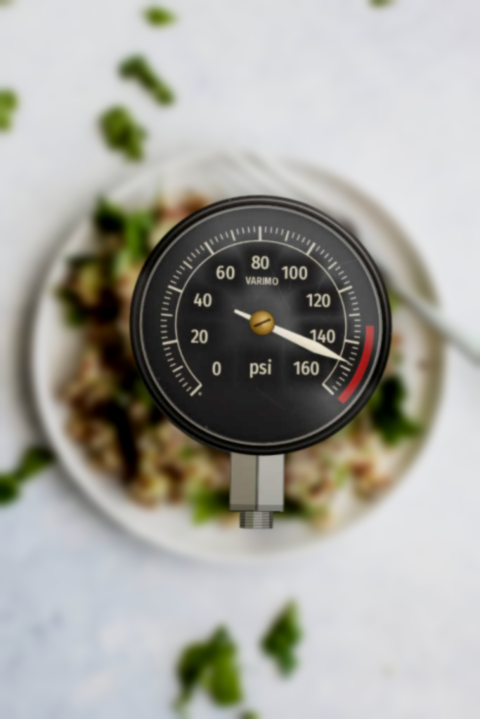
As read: 148
